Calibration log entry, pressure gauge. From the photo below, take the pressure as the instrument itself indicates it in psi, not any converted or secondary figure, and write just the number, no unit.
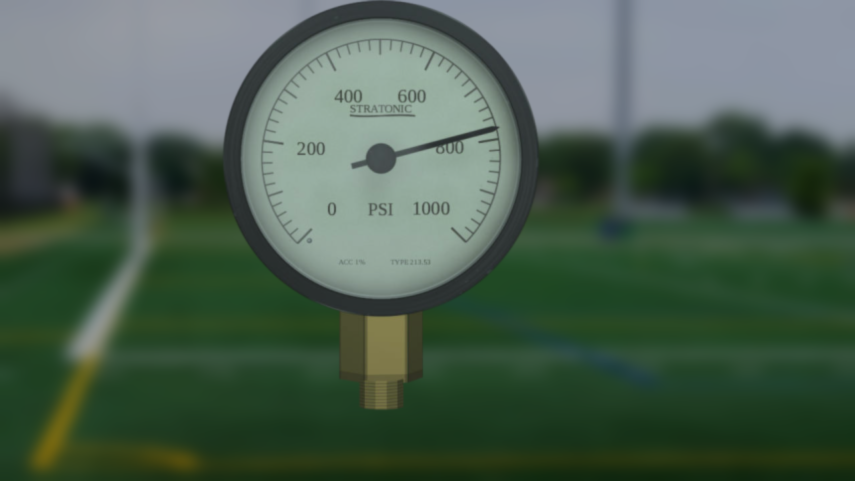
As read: 780
